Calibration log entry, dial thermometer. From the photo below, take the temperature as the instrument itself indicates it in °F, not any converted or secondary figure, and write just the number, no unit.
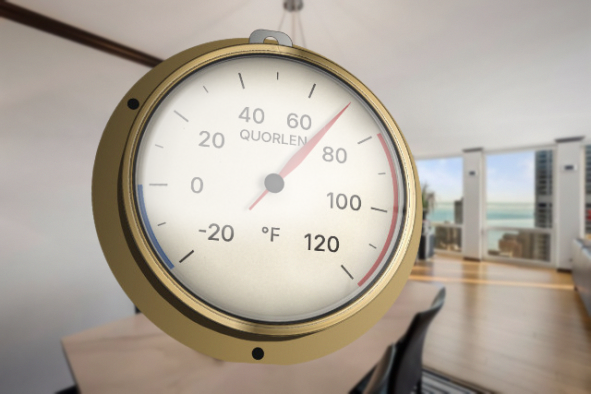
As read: 70
